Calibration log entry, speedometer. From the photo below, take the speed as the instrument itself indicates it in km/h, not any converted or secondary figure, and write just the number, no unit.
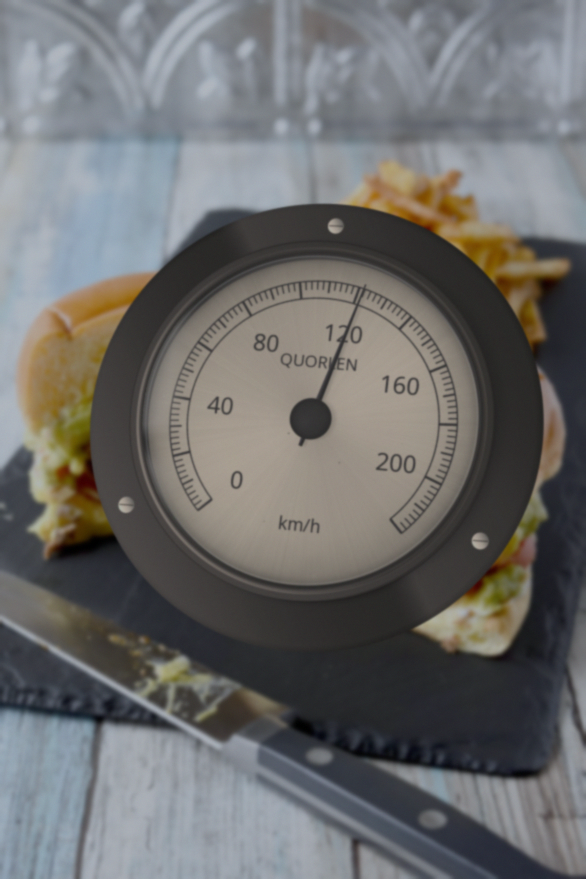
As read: 122
